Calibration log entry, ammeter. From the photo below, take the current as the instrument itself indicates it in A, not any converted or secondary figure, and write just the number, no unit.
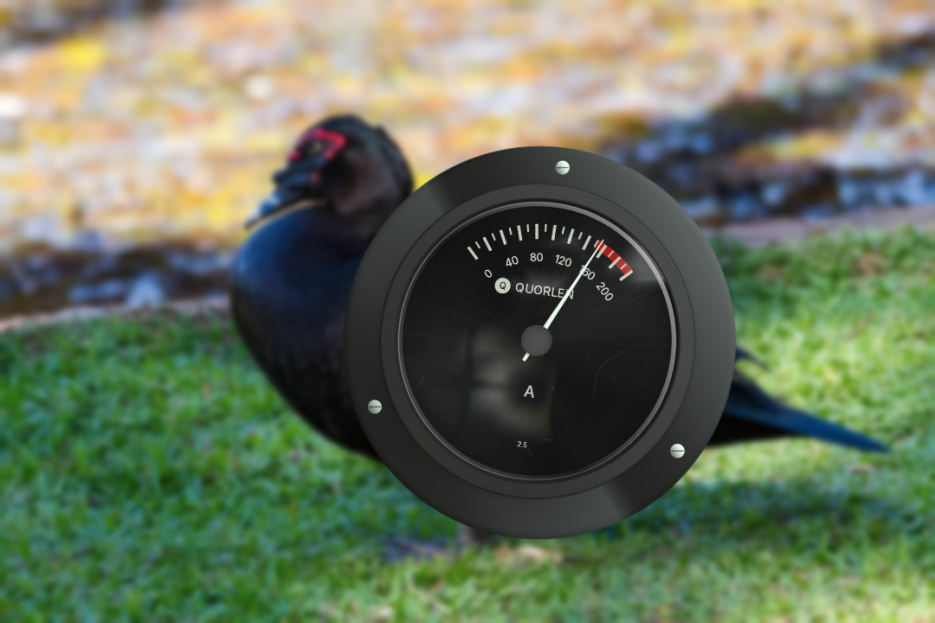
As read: 155
